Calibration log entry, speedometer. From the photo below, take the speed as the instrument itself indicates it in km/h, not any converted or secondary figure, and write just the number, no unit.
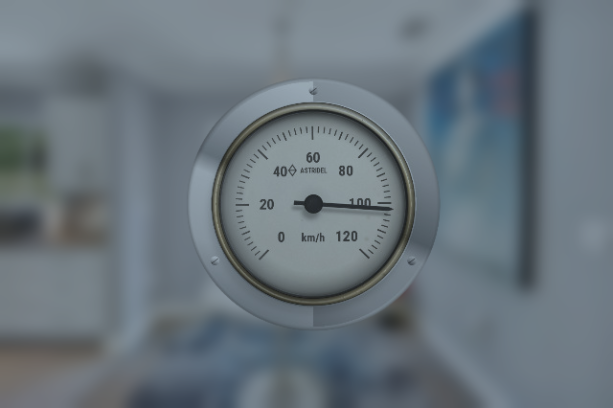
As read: 102
